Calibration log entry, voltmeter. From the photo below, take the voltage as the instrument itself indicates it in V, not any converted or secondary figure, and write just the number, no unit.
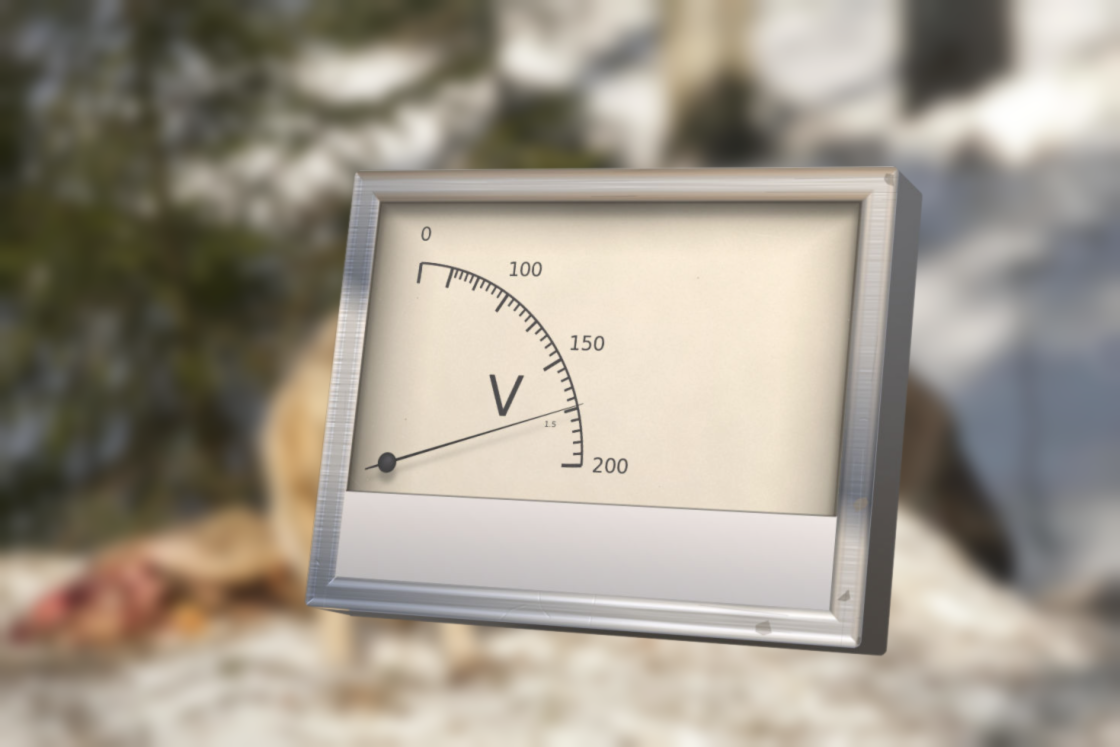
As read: 175
